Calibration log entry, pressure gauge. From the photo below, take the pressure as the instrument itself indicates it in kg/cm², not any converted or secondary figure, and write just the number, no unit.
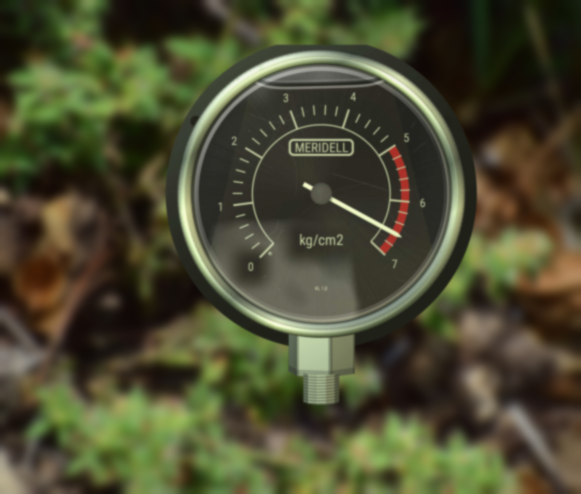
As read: 6.6
